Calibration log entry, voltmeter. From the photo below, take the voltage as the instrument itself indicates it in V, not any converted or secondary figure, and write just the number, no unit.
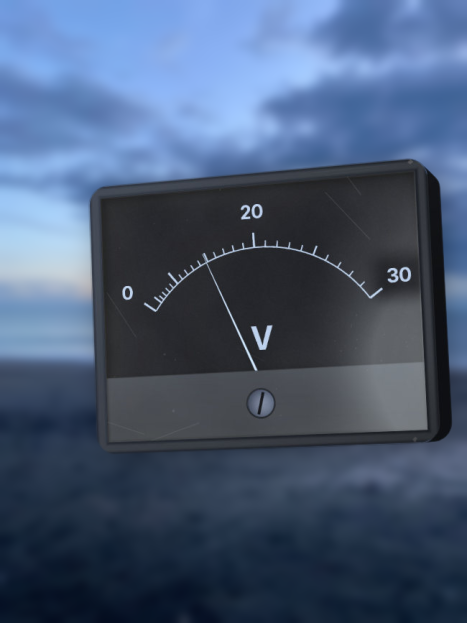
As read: 15
